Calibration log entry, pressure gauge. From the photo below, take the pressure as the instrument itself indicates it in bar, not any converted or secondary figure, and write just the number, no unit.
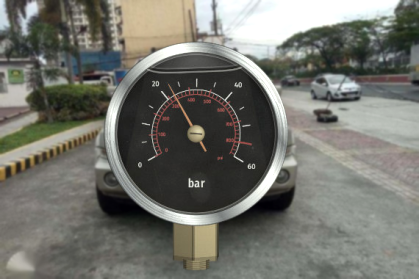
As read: 22.5
